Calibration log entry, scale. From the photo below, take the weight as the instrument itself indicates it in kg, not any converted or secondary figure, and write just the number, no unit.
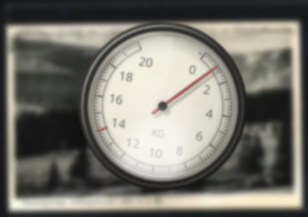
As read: 1
